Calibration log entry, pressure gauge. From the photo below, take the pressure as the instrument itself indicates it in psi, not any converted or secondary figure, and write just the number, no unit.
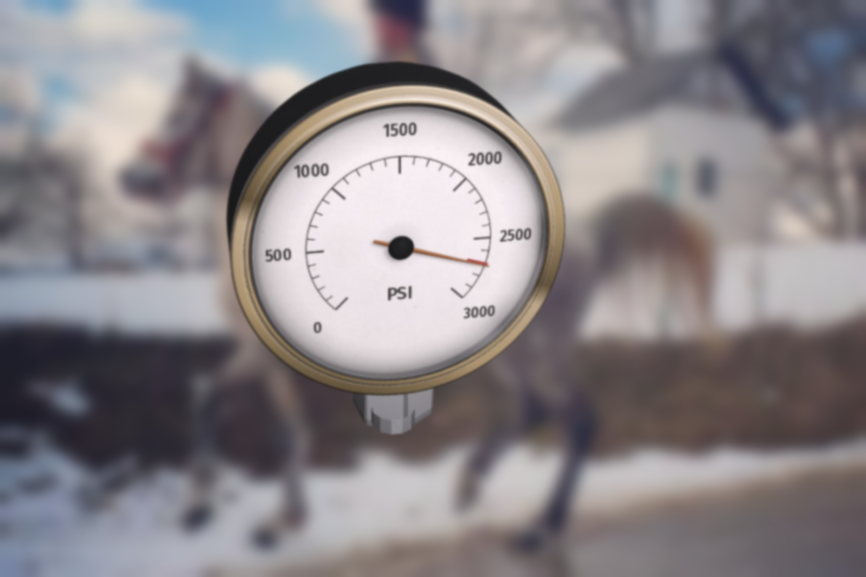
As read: 2700
